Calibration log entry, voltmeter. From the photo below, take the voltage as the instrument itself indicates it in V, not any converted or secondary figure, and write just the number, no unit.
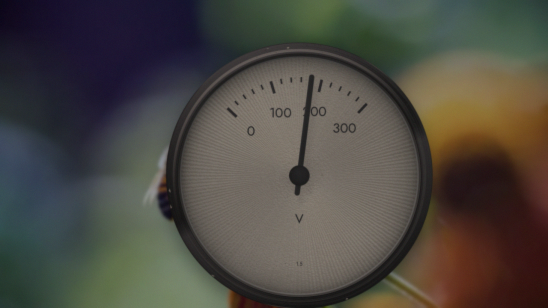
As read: 180
